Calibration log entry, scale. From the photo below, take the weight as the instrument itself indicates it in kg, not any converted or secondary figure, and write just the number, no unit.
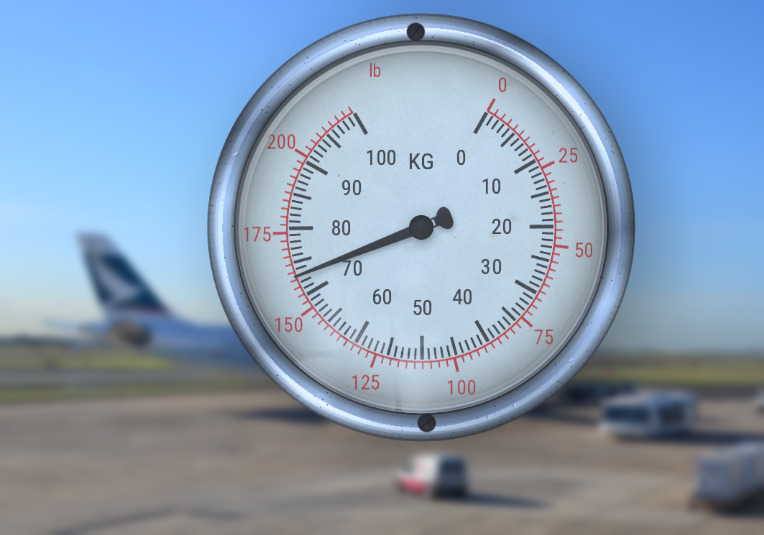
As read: 73
